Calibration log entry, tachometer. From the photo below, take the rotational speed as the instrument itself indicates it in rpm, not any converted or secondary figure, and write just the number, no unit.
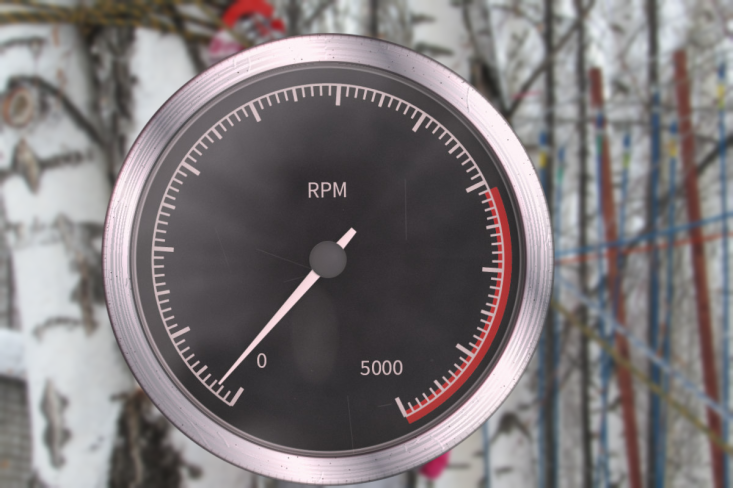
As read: 125
